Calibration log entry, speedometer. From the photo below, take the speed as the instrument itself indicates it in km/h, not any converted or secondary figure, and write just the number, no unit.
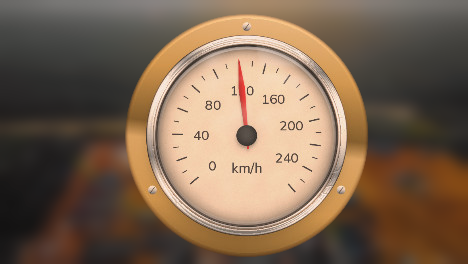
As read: 120
